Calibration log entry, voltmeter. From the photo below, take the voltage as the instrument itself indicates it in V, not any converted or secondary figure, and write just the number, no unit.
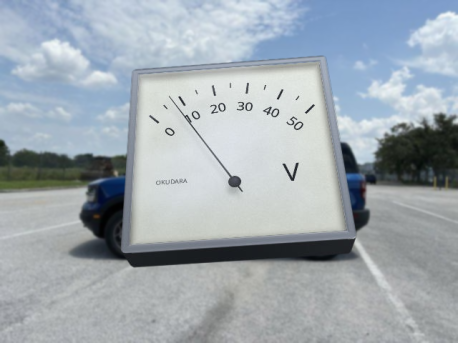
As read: 7.5
